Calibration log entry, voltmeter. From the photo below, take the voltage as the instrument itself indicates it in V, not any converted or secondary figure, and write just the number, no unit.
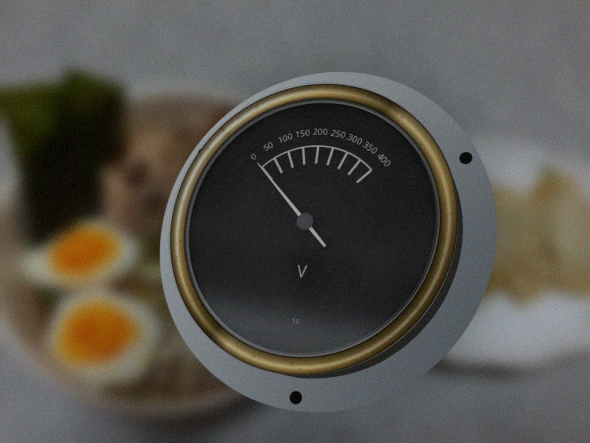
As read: 0
